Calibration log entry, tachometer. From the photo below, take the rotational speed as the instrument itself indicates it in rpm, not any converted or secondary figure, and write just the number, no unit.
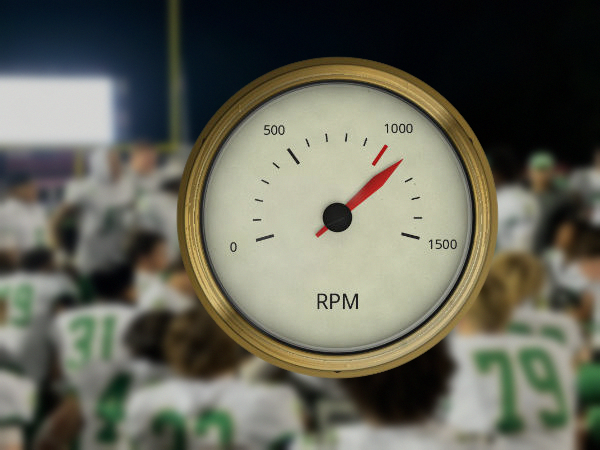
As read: 1100
